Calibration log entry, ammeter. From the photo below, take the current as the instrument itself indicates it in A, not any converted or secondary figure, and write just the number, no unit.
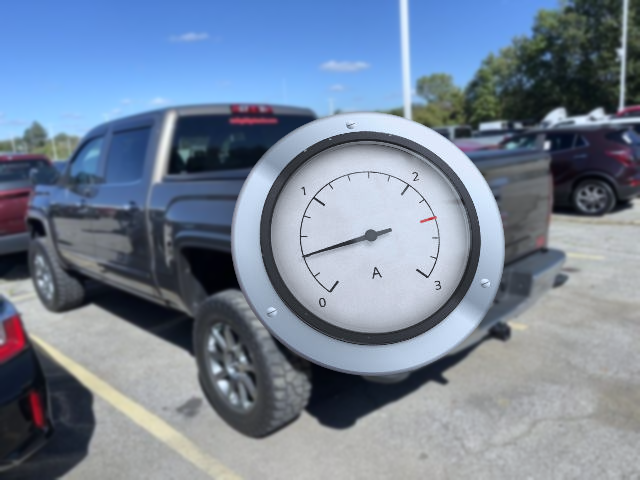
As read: 0.4
